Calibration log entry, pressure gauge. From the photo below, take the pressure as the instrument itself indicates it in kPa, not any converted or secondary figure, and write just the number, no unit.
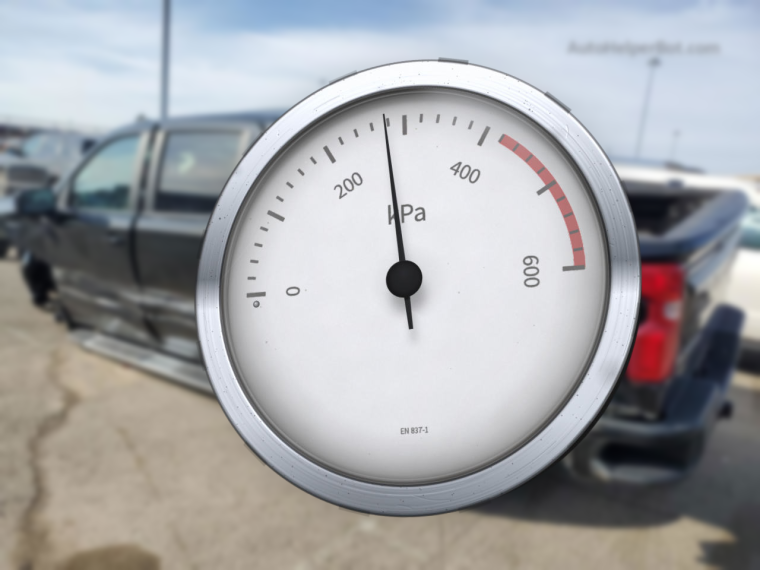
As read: 280
